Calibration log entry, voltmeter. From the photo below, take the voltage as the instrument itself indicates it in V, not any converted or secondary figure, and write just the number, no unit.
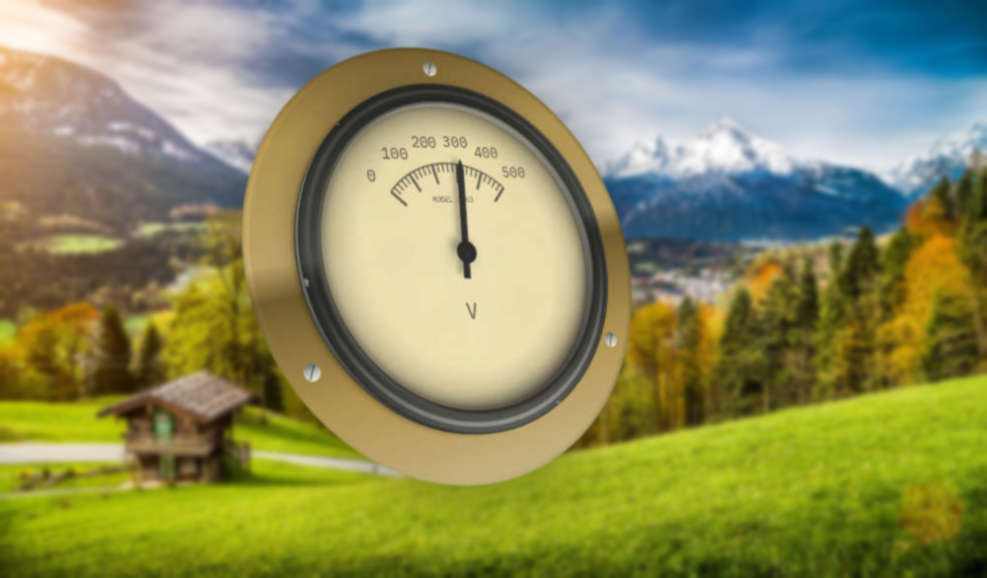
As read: 300
